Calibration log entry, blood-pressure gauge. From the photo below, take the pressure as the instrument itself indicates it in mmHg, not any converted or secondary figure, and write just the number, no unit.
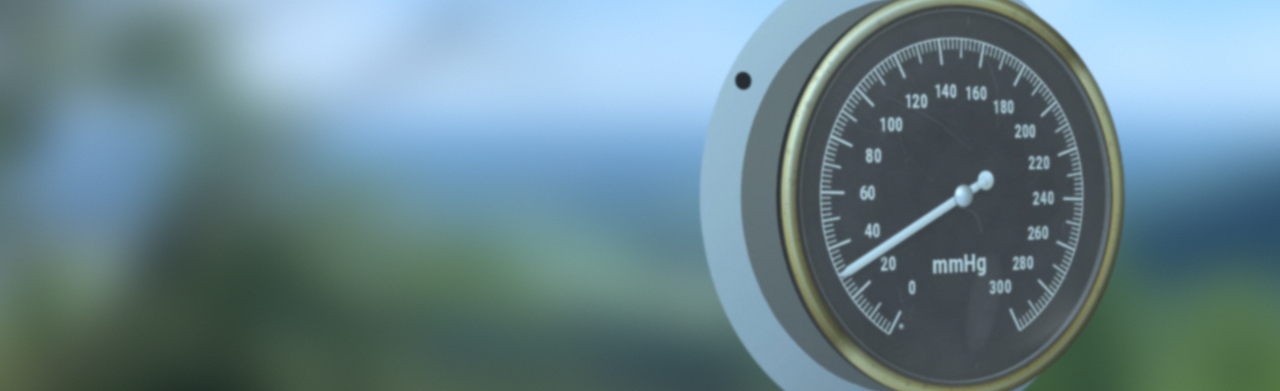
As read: 30
